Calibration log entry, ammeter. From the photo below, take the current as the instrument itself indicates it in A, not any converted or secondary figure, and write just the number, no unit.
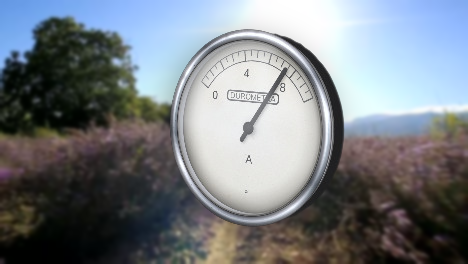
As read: 7.5
